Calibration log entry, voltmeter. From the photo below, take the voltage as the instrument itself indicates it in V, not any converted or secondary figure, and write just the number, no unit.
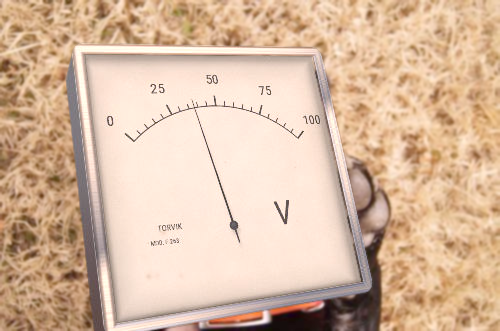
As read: 37.5
